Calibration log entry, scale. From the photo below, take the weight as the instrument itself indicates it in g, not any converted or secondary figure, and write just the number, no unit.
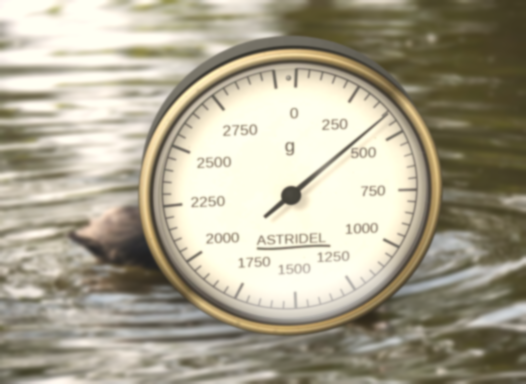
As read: 400
